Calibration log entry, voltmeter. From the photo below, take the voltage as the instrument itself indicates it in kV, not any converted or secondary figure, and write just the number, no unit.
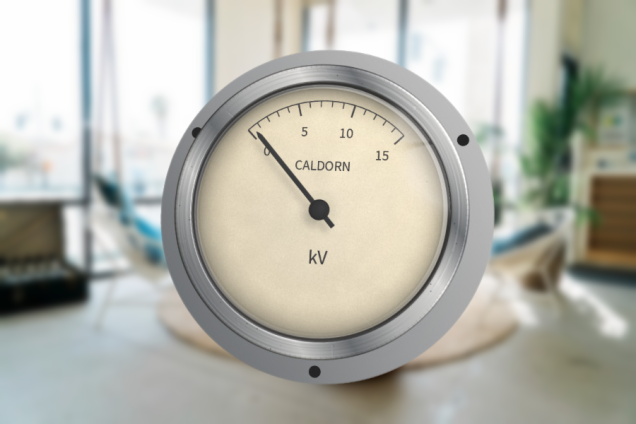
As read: 0.5
